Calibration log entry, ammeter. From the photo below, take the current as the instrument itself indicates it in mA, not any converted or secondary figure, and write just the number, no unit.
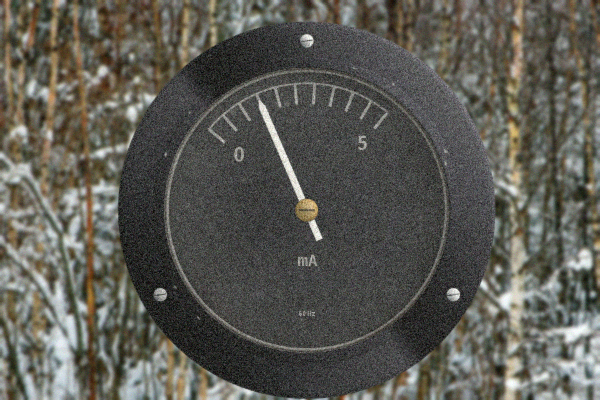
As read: 1.5
